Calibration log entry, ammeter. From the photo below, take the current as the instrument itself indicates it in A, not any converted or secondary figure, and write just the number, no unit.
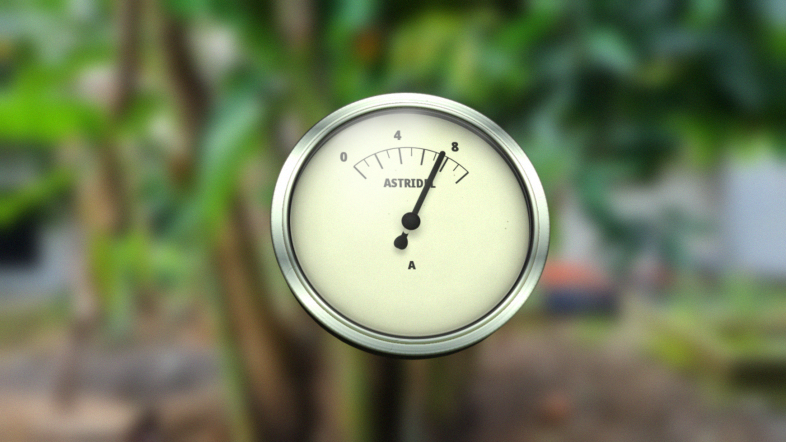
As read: 7.5
